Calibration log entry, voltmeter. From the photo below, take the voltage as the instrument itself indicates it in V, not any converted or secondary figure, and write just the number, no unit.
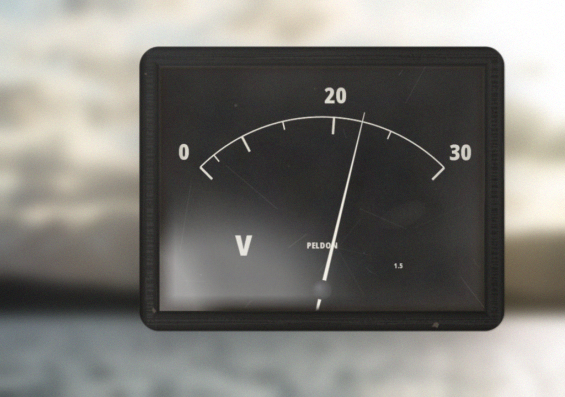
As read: 22.5
